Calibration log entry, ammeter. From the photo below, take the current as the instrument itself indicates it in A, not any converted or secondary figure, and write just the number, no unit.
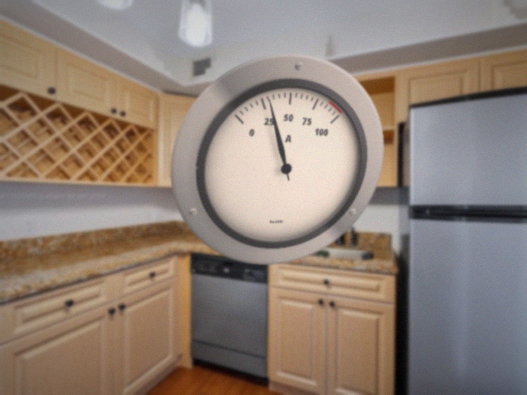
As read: 30
